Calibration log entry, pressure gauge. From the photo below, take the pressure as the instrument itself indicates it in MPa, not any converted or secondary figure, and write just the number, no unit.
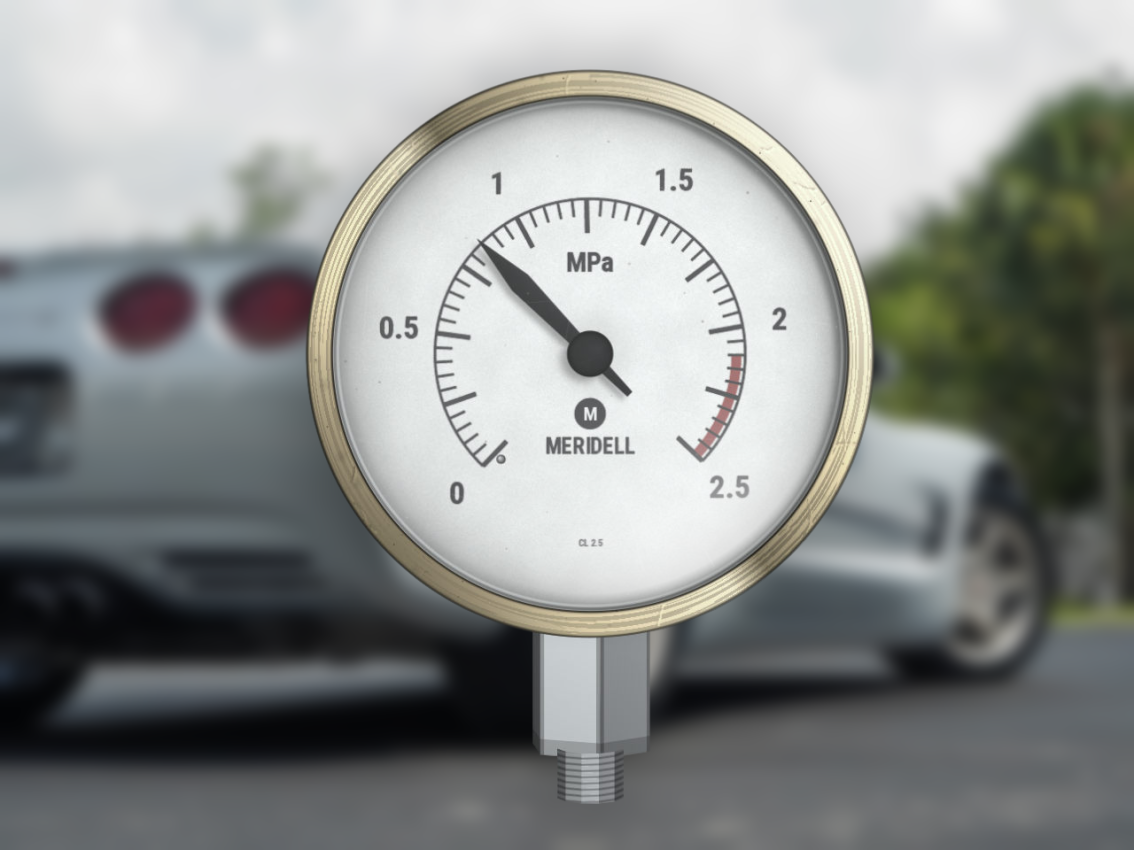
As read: 0.85
